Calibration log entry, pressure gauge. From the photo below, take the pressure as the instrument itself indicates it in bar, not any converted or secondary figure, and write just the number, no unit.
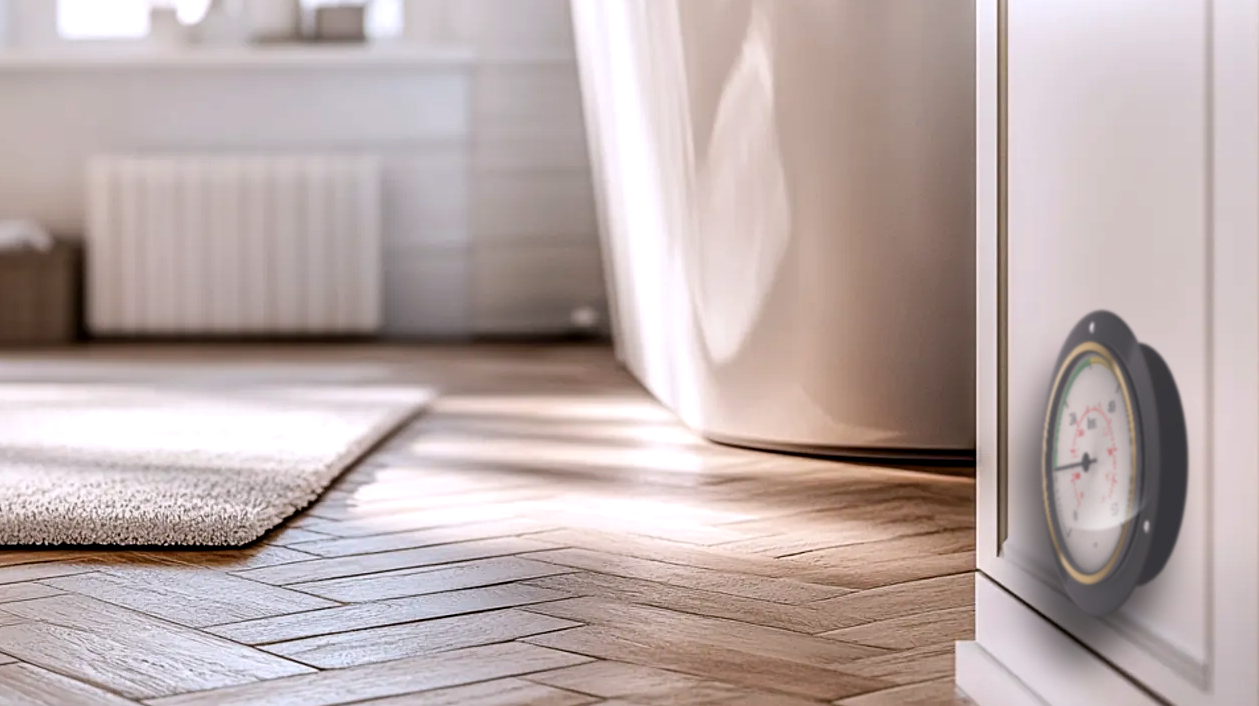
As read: 10
